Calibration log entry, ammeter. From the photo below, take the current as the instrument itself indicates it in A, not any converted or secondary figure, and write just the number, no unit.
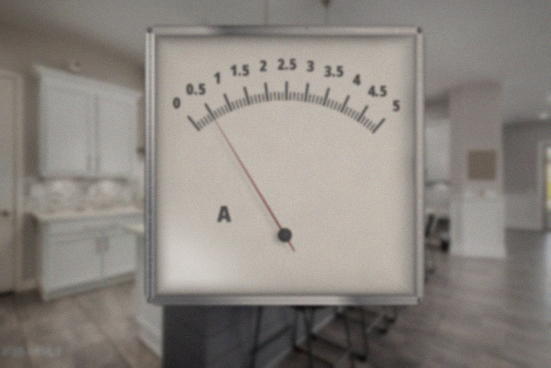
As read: 0.5
